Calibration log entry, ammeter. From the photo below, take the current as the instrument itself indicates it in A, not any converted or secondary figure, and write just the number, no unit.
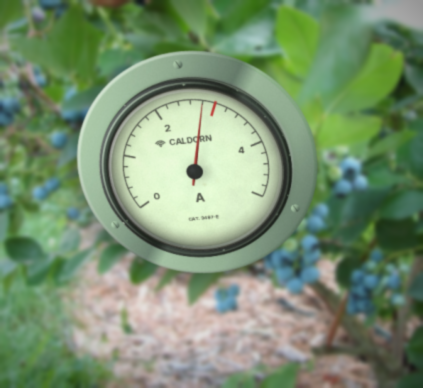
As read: 2.8
